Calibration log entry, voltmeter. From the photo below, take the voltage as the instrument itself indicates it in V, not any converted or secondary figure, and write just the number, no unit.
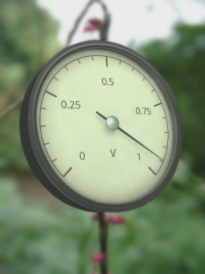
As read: 0.95
